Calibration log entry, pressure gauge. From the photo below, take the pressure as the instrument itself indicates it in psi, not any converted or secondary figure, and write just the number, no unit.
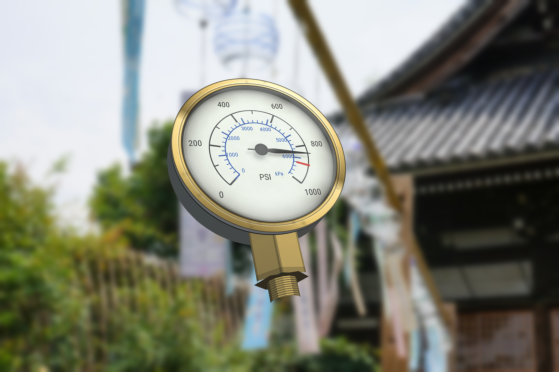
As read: 850
